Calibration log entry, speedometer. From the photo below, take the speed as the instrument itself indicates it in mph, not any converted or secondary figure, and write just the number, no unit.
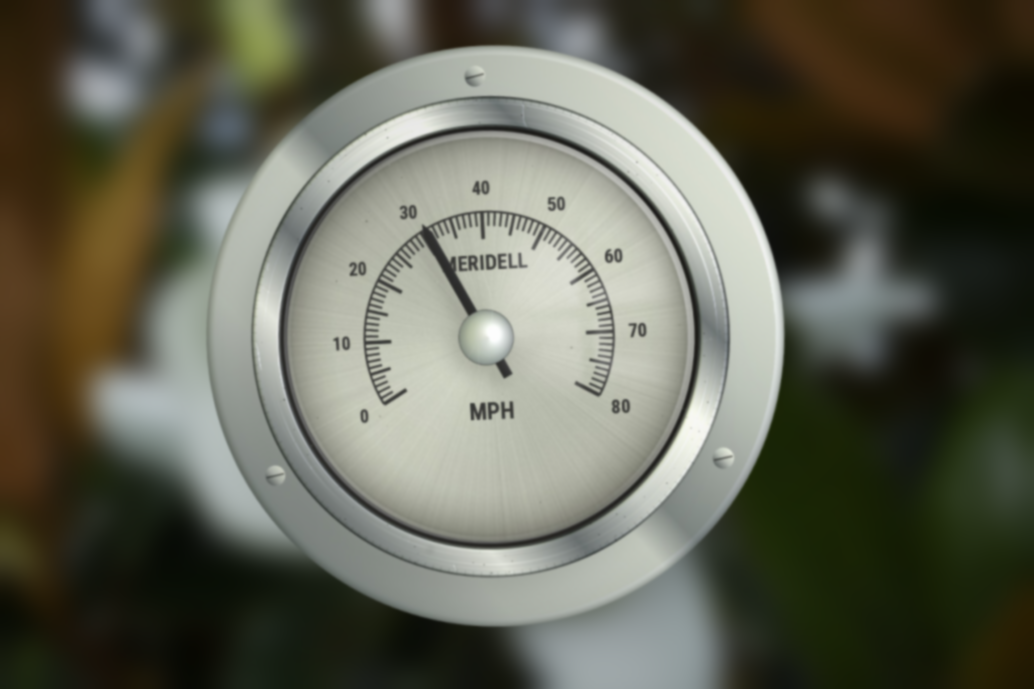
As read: 31
